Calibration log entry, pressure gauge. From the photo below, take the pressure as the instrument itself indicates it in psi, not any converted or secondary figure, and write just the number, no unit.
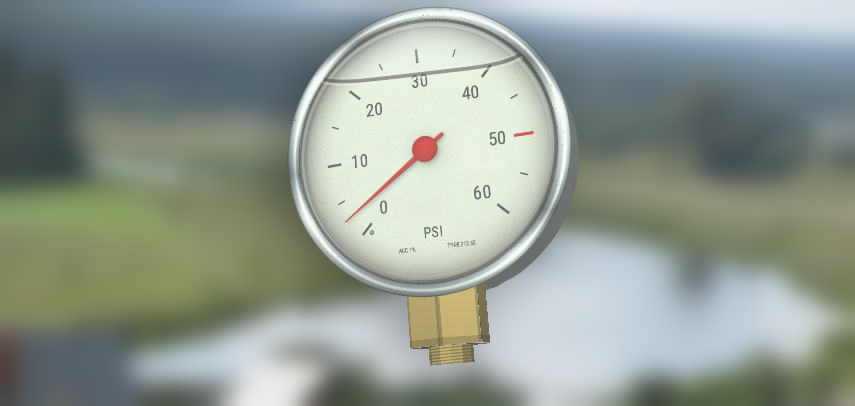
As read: 2.5
